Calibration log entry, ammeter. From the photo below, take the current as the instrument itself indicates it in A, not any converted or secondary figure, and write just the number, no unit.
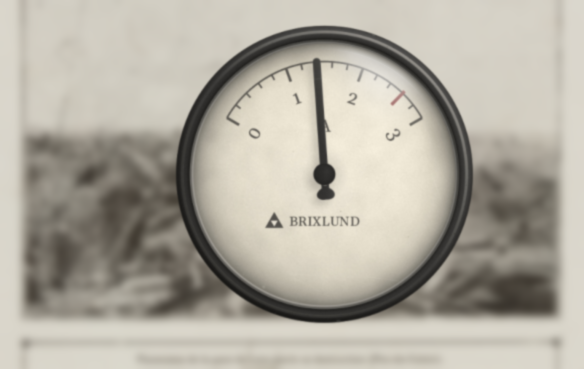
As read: 1.4
